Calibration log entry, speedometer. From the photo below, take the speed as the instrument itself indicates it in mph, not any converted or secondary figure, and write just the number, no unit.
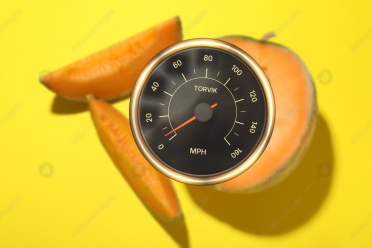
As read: 5
